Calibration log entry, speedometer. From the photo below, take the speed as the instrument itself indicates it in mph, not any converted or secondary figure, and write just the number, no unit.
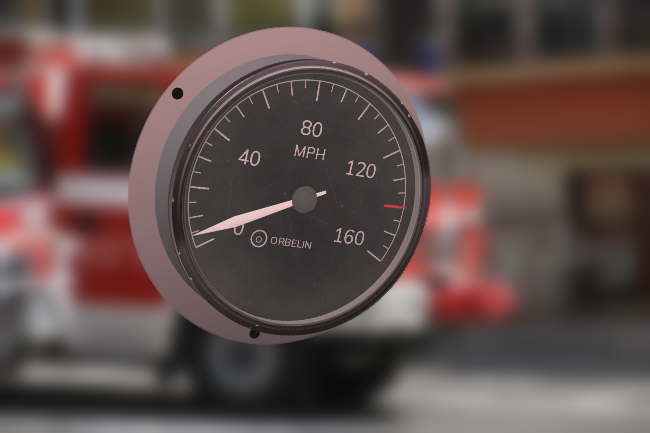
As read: 5
